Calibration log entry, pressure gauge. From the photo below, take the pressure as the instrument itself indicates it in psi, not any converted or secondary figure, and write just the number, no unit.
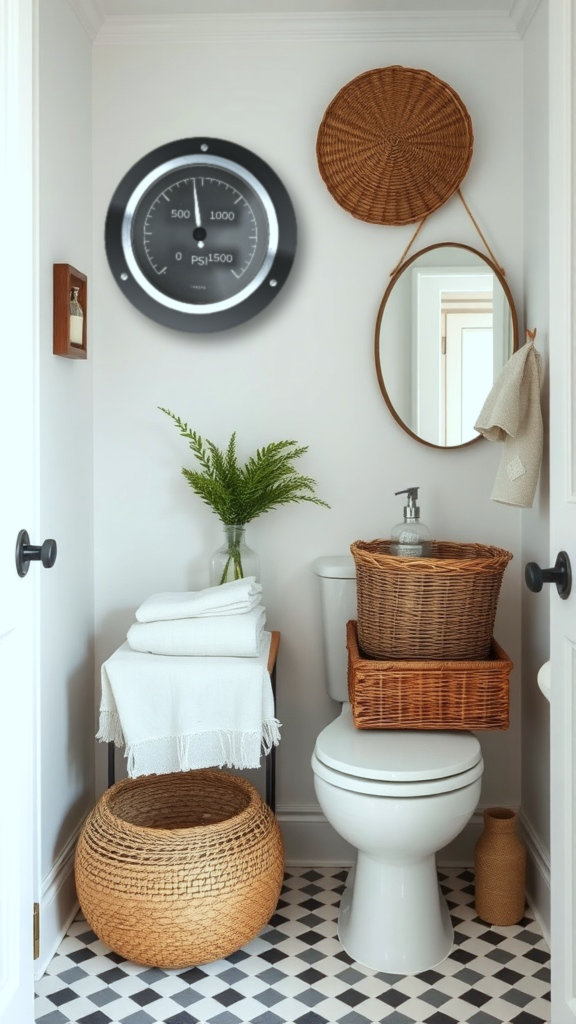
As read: 700
